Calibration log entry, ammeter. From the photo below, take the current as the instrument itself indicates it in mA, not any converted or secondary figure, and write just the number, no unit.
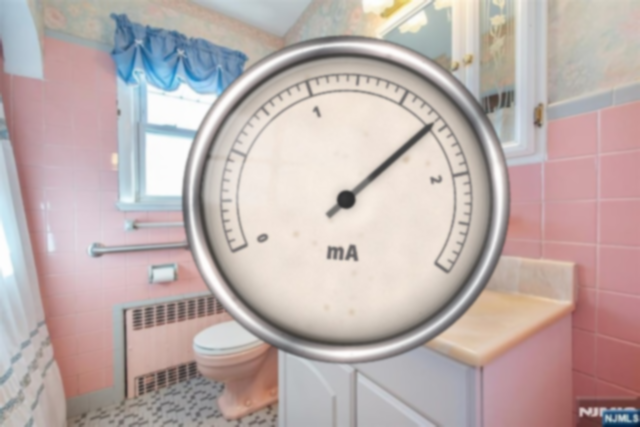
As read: 1.7
